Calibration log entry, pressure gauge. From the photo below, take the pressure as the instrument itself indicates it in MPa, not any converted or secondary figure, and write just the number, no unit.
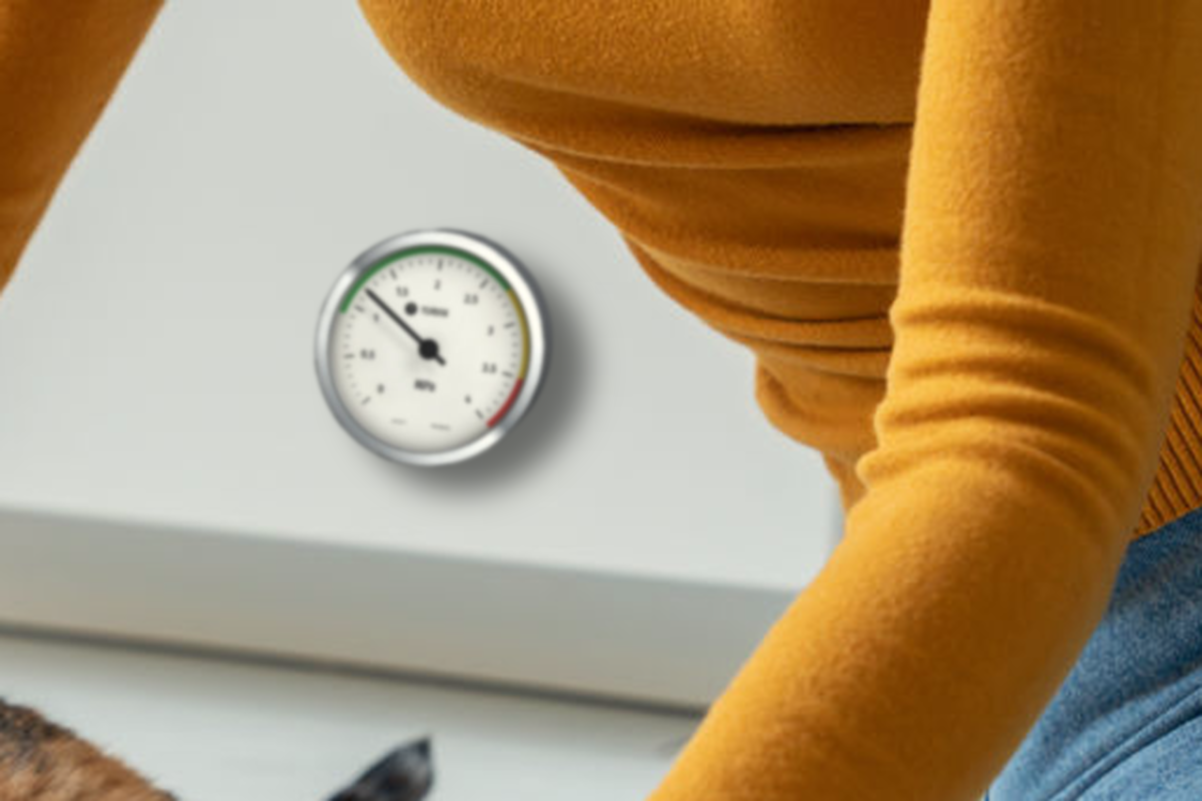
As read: 1.2
